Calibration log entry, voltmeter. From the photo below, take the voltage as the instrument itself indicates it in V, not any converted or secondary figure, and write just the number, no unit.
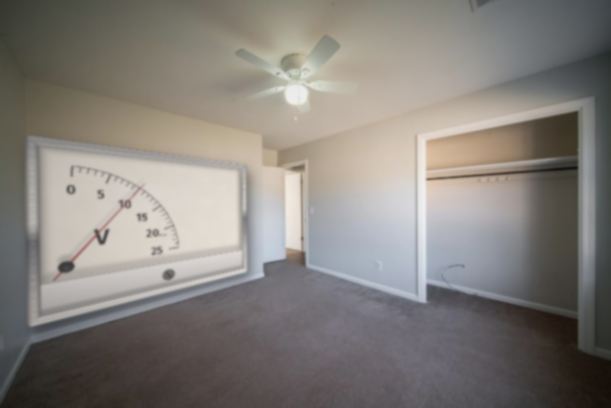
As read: 10
